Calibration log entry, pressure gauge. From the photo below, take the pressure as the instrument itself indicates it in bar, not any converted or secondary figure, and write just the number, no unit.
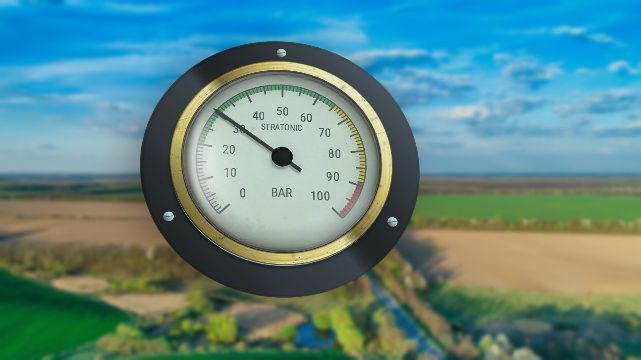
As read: 30
